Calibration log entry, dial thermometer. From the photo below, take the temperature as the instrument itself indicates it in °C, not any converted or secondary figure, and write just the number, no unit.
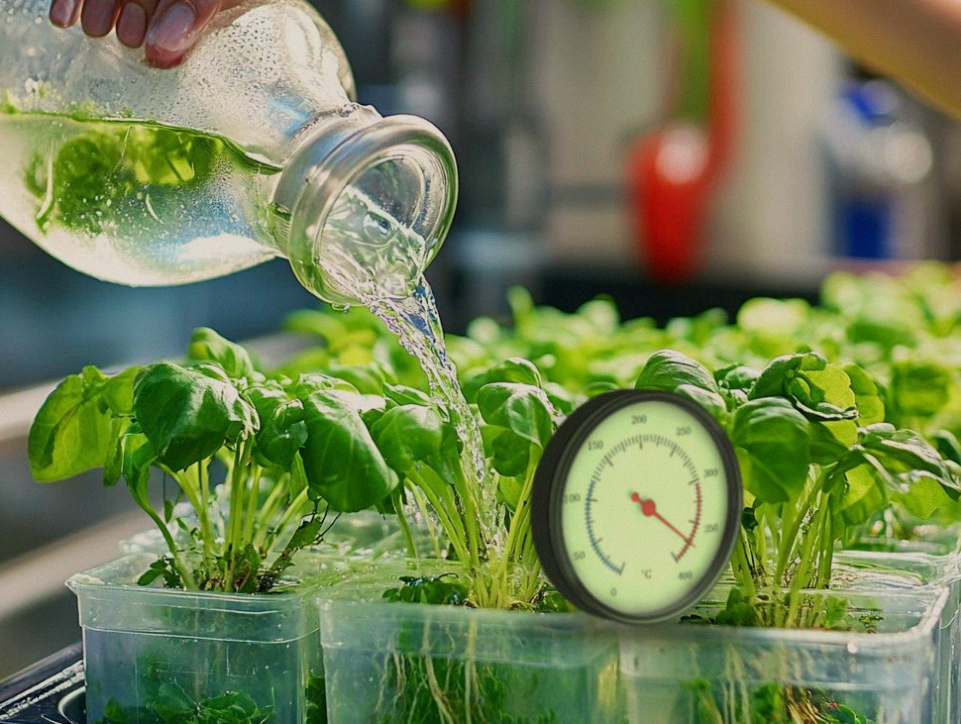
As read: 375
